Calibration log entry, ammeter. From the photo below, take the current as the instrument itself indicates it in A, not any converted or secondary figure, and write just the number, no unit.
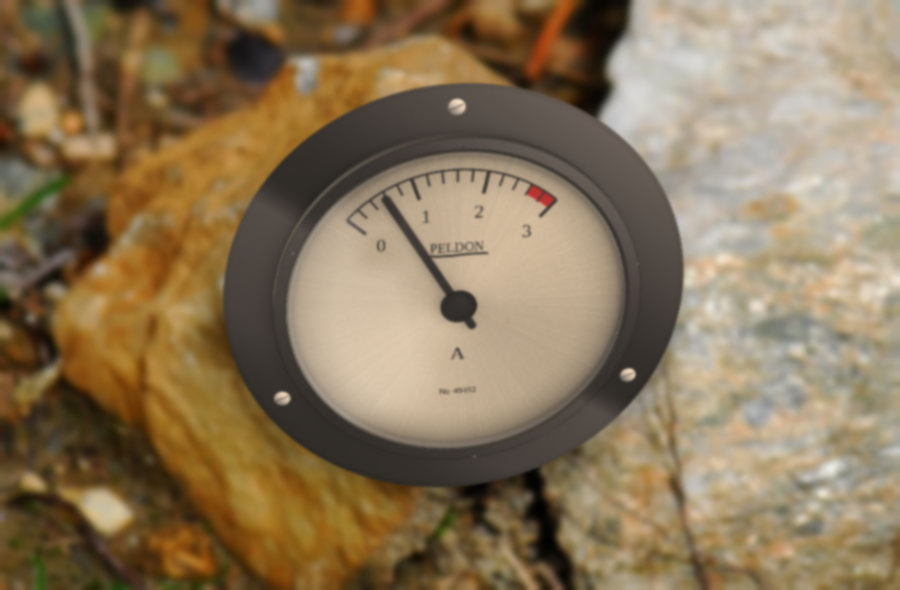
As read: 0.6
